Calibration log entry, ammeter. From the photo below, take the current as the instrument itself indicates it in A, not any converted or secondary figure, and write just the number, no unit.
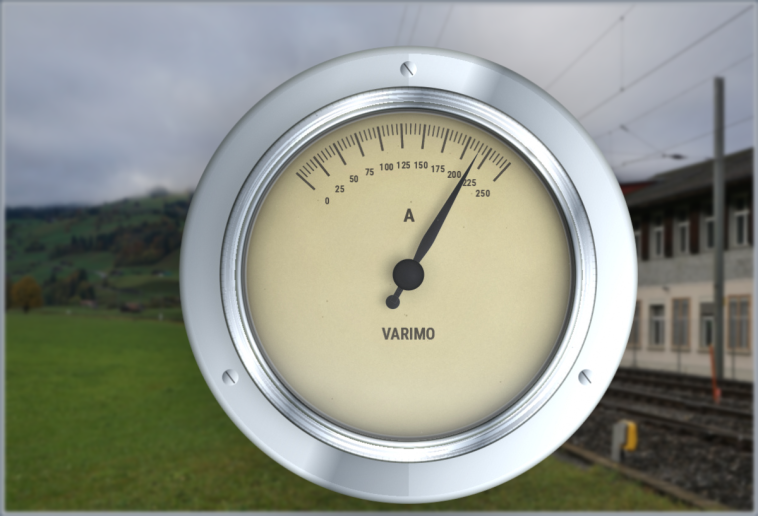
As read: 215
